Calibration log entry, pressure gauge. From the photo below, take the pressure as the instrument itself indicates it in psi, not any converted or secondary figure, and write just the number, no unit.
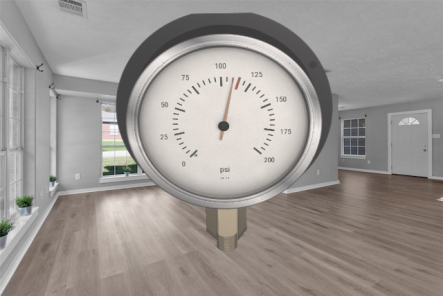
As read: 110
